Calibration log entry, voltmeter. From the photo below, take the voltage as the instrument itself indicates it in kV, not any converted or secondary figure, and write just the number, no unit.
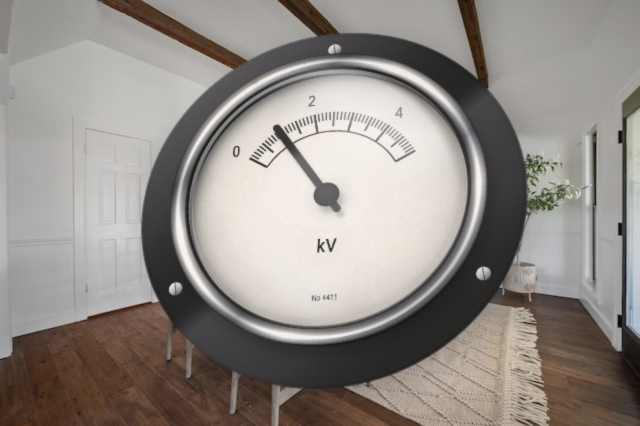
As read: 1
